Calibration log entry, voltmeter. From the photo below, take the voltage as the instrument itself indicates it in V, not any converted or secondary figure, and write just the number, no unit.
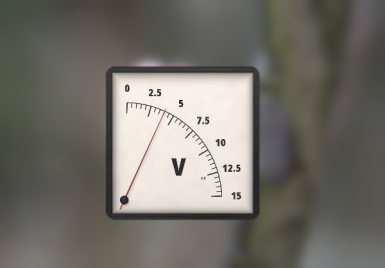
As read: 4
